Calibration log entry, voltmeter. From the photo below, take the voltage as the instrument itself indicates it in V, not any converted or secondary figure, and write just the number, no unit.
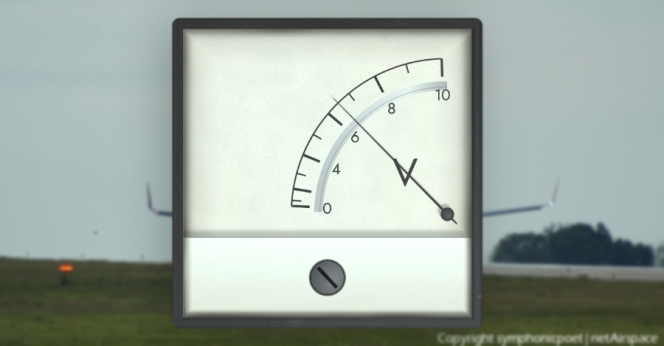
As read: 6.5
